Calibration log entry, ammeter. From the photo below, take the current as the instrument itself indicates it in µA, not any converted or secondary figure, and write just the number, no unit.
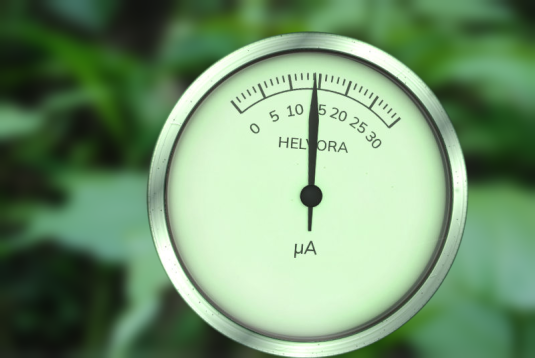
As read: 14
